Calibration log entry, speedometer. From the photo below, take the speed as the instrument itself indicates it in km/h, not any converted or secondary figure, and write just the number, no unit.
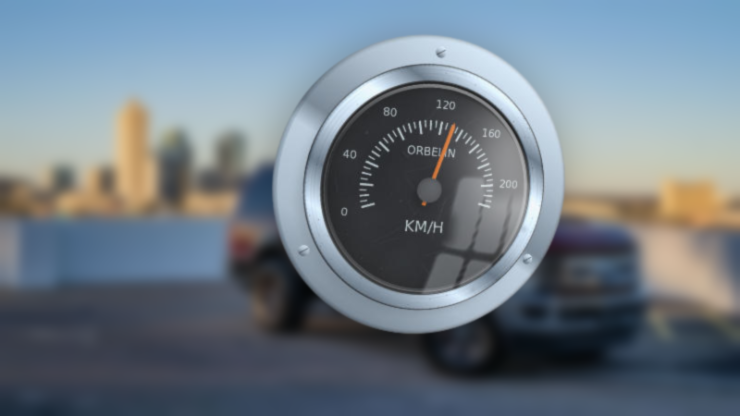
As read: 130
